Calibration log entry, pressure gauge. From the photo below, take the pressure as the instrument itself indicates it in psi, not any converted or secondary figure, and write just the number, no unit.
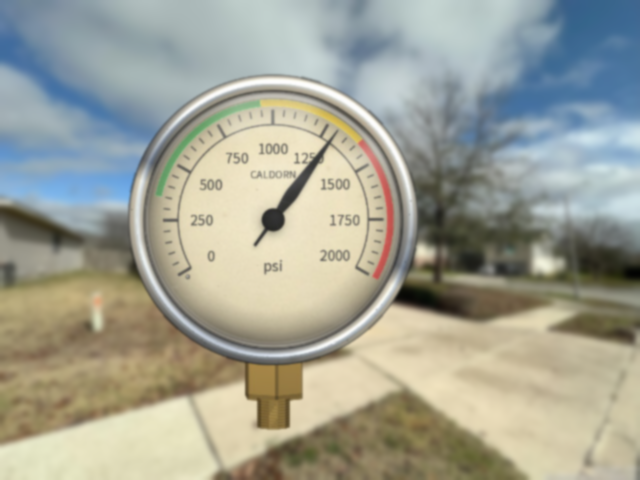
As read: 1300
